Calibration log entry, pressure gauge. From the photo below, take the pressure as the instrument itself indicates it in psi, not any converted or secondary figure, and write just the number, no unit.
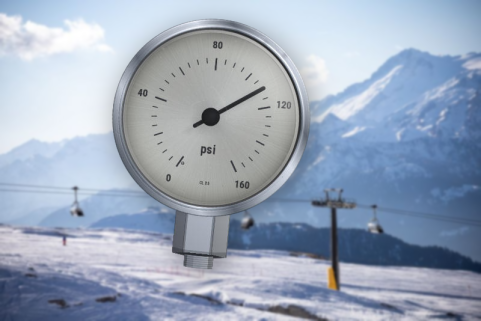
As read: 110
